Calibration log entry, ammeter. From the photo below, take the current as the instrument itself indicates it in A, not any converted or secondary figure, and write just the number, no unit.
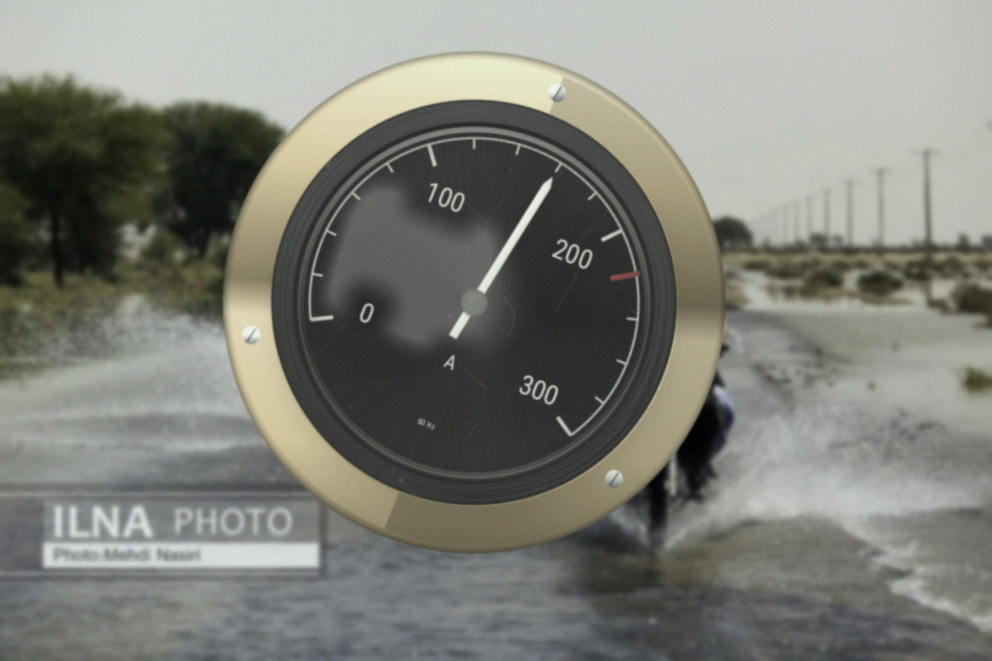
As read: 160
